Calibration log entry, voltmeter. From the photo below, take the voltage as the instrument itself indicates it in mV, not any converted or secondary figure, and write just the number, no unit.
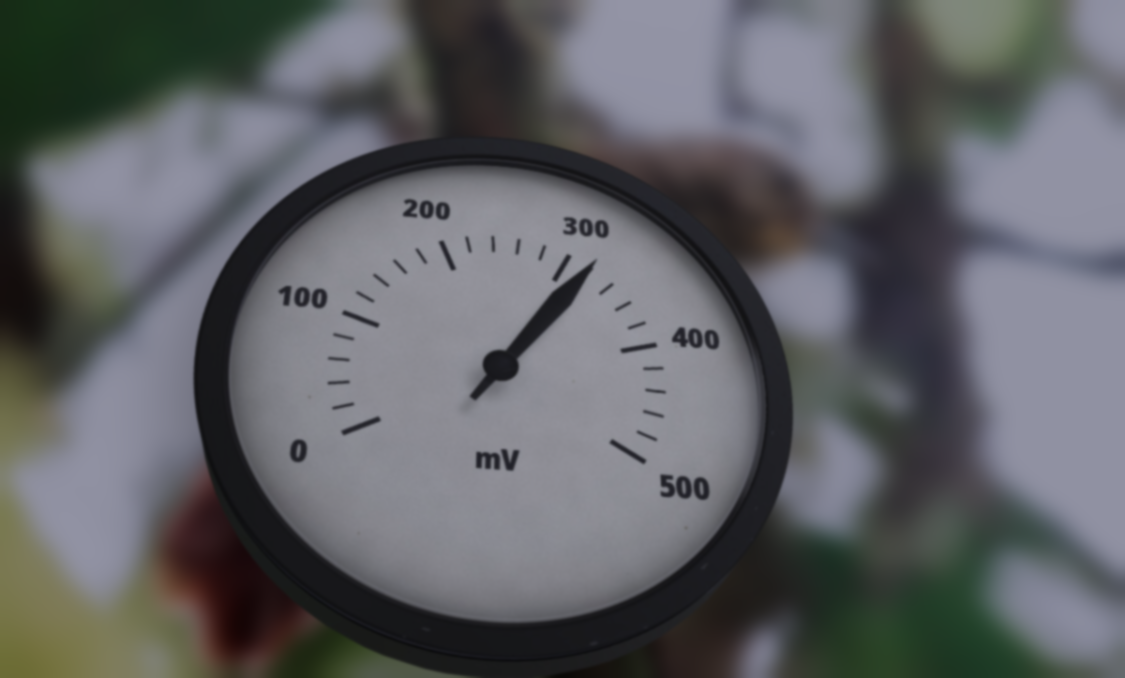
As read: 320
